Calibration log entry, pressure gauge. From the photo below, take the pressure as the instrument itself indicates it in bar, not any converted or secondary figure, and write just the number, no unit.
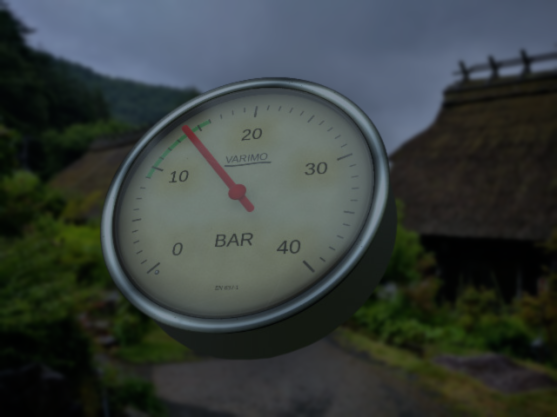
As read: 14
